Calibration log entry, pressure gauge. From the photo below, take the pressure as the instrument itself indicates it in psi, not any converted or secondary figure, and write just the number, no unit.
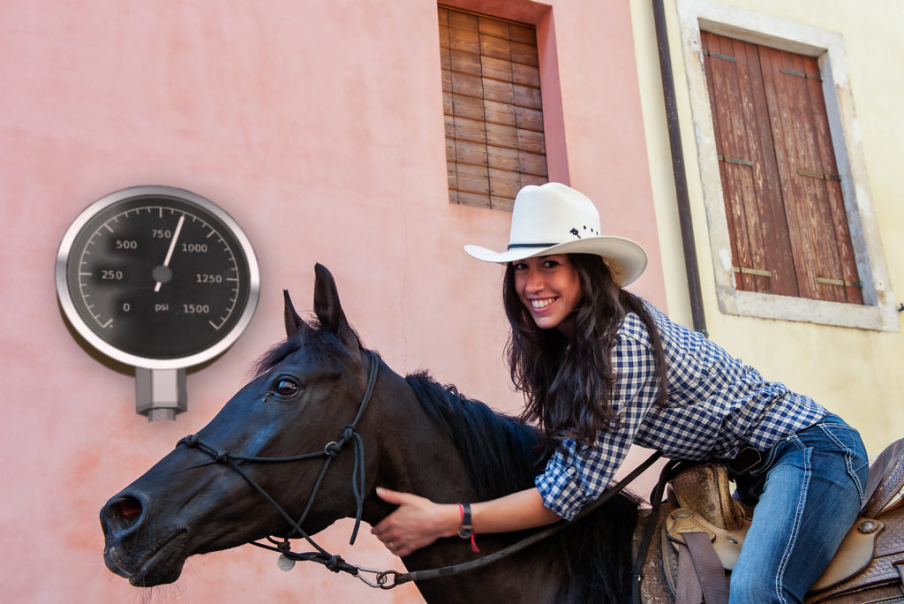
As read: 850
